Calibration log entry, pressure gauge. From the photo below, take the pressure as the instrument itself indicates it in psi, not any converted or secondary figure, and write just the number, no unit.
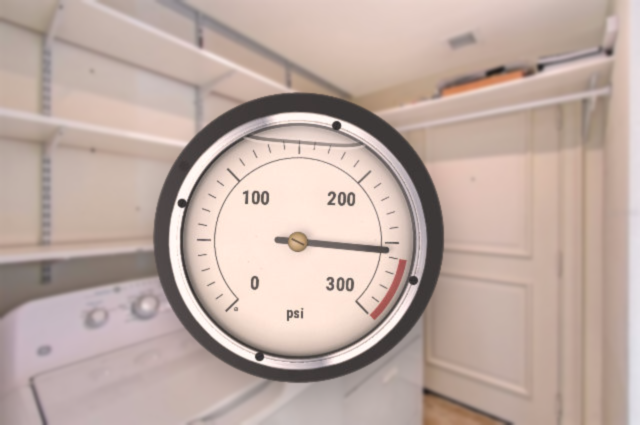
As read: 255
